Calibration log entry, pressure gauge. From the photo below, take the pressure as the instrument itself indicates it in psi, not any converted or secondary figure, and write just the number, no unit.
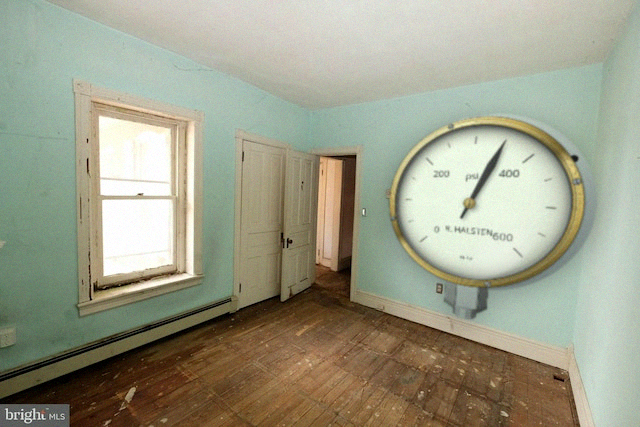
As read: 350
